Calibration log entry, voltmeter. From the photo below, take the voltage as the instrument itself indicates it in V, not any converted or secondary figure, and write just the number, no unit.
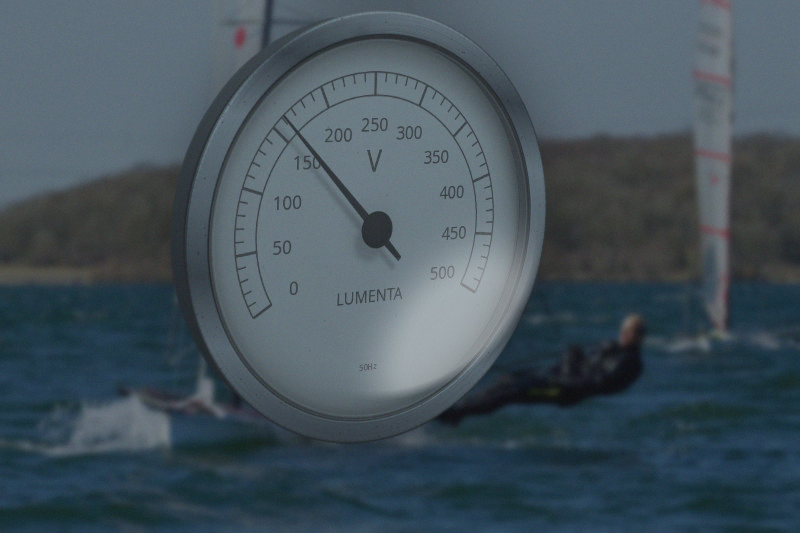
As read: 160
